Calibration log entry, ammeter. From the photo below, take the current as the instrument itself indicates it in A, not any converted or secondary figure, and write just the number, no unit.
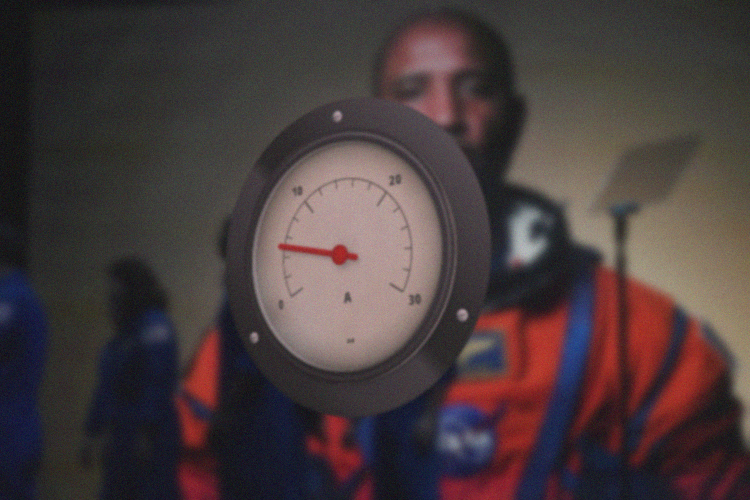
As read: 5
